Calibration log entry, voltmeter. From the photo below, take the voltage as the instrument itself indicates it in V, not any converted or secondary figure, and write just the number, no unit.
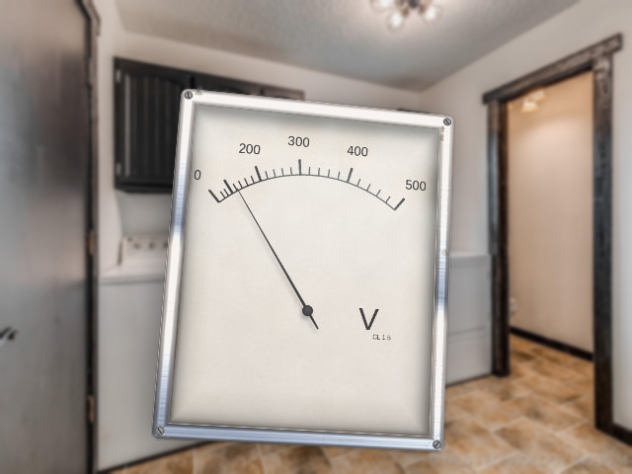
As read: 120
